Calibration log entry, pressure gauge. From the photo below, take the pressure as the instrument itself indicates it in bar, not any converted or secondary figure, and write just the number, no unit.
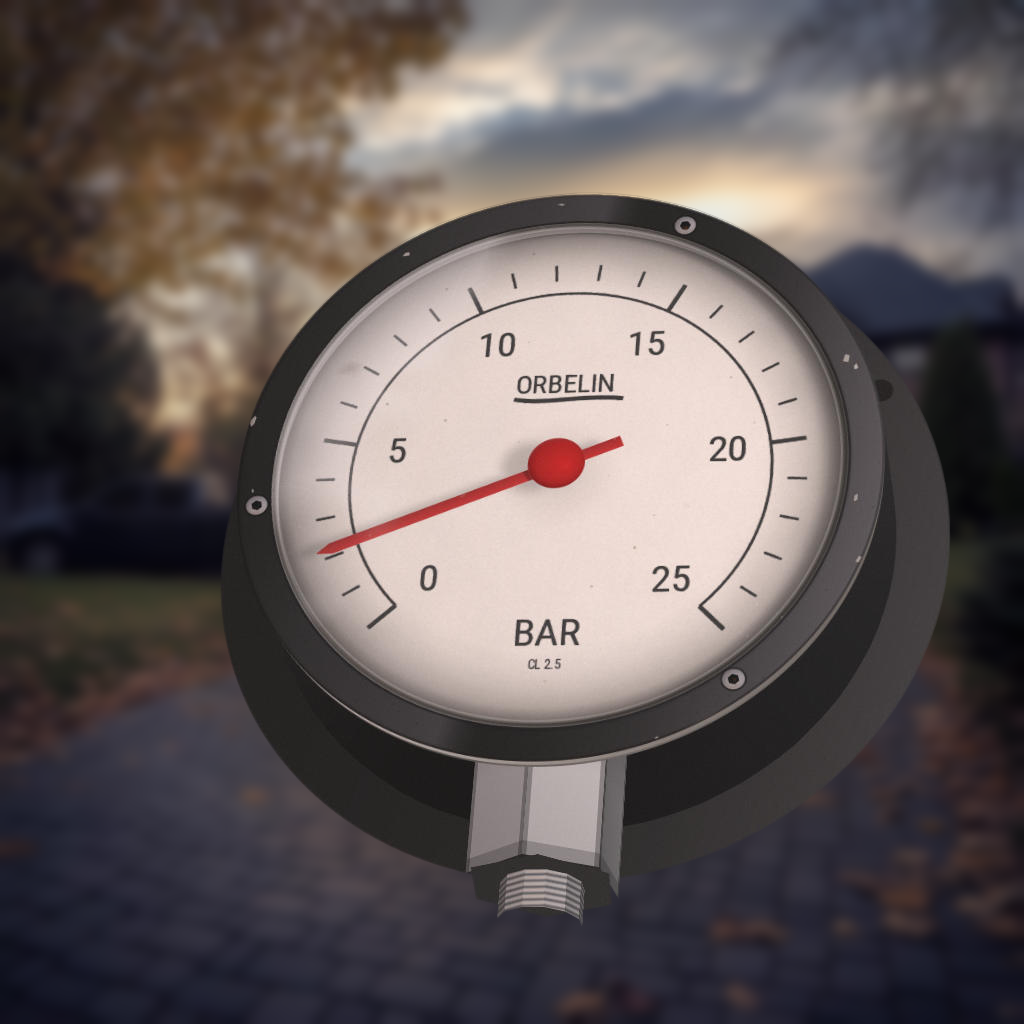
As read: 2
